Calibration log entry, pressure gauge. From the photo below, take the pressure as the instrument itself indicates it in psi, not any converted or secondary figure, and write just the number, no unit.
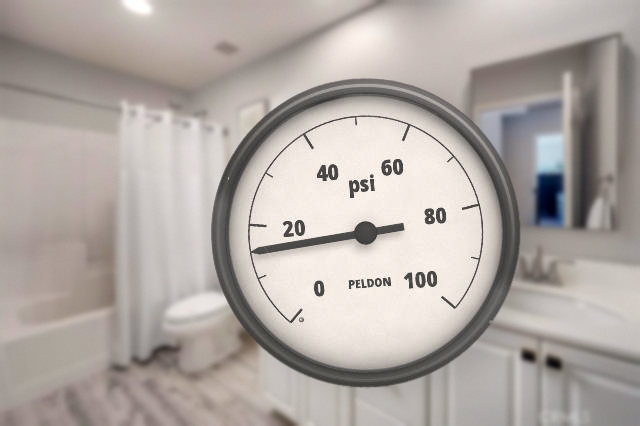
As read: 15
